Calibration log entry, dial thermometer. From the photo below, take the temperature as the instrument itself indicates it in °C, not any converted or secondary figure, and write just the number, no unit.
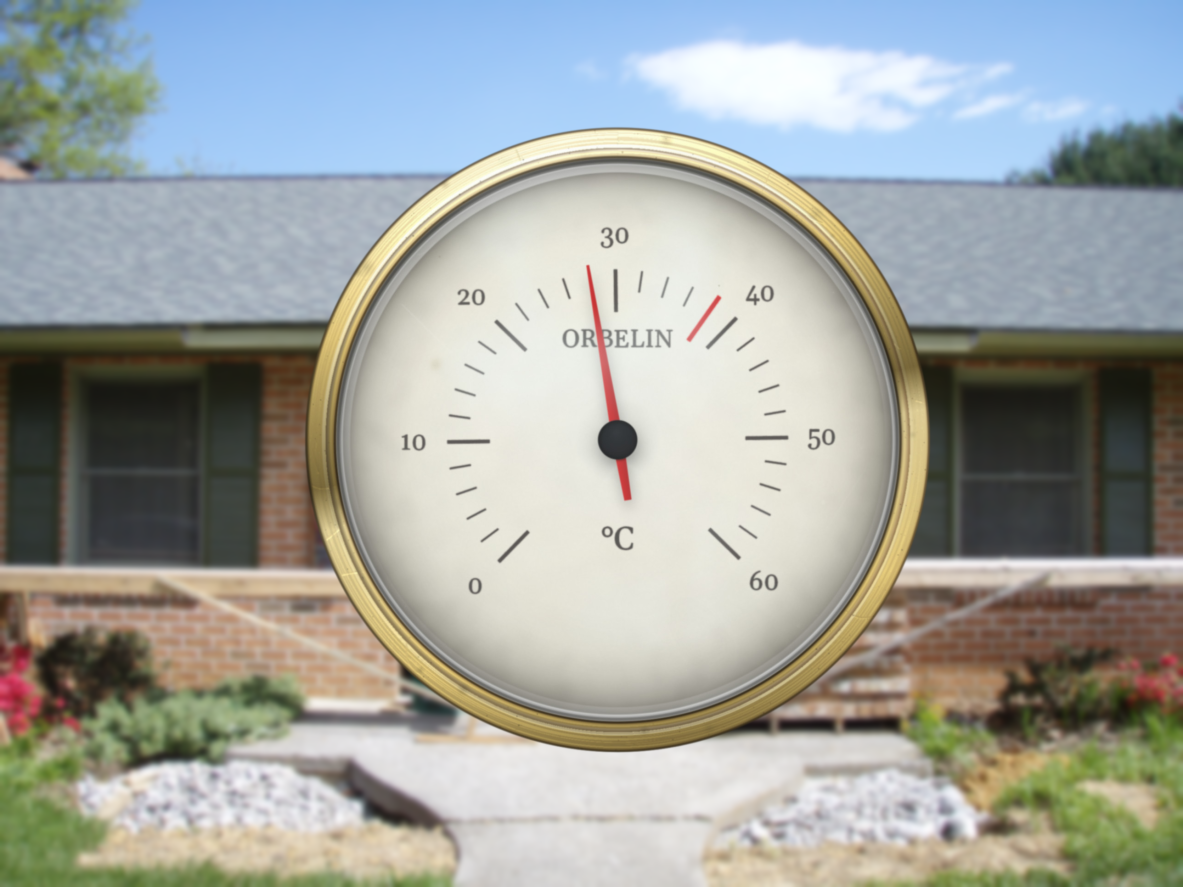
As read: 28
